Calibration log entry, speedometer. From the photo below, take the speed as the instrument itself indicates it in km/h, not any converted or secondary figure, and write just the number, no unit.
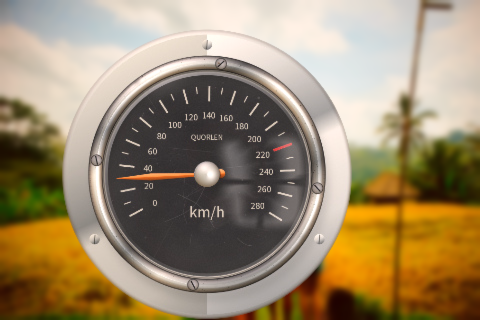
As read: 30
